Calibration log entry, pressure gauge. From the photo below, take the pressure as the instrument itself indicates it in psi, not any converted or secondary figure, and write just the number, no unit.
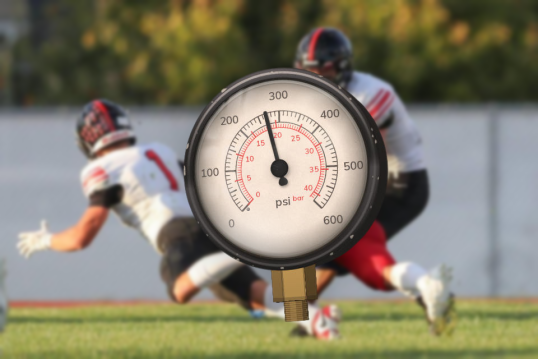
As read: 270
